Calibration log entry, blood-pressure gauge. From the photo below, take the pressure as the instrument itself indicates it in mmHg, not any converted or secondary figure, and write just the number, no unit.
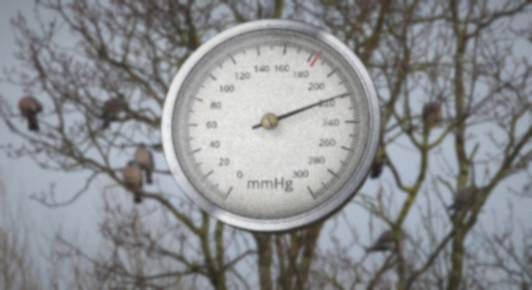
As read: 220
